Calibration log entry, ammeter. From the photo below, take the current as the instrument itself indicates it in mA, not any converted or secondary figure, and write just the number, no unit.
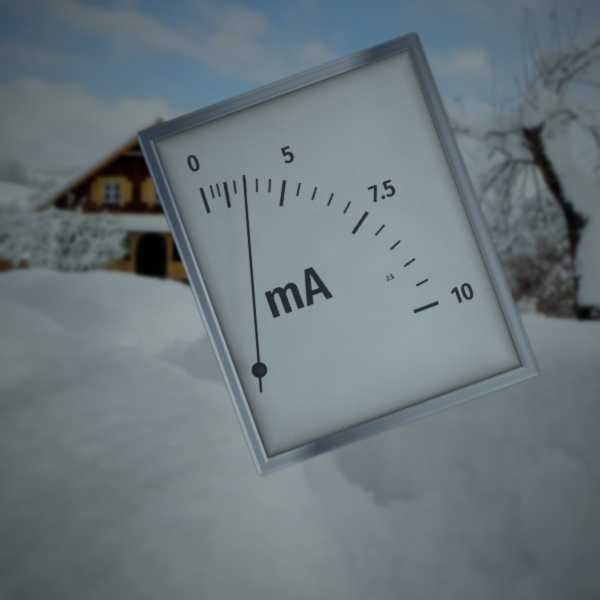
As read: 3.5
